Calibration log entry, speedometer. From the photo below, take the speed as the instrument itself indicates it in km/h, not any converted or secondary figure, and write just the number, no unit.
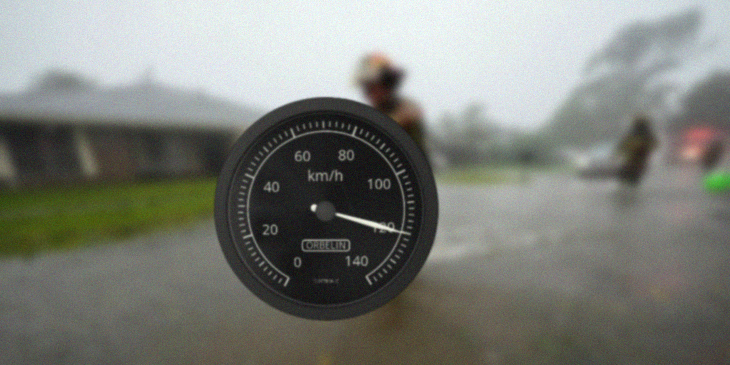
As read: 120
